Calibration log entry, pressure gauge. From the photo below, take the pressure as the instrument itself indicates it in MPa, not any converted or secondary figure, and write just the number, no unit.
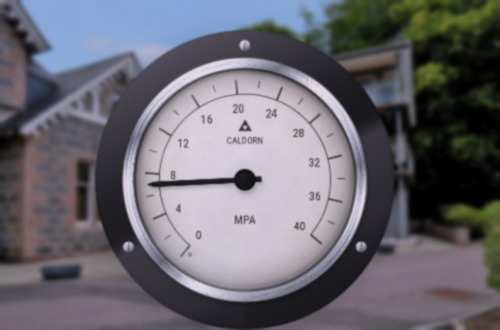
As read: 7
